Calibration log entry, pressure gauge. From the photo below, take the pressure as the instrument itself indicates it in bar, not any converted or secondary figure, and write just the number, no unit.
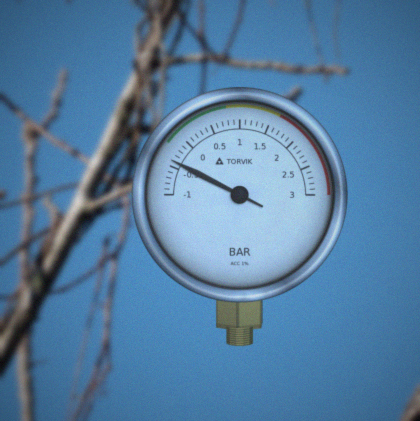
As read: -0.4
